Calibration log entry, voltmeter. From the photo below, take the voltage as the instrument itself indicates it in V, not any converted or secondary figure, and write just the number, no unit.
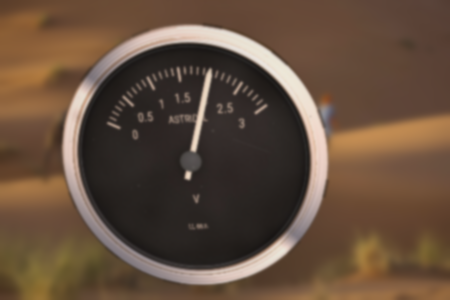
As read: 2
